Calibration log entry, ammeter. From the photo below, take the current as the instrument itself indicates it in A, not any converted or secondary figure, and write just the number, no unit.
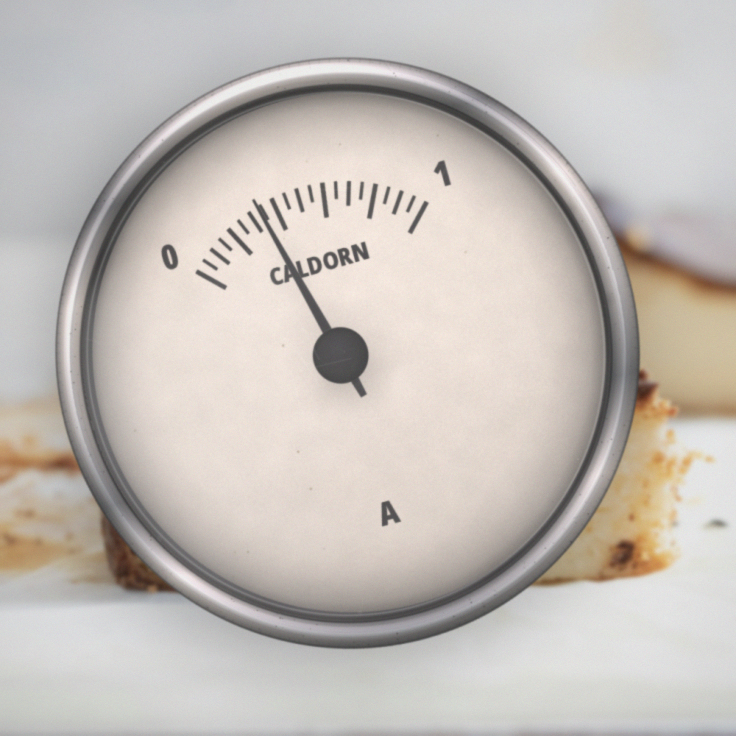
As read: 0.35
